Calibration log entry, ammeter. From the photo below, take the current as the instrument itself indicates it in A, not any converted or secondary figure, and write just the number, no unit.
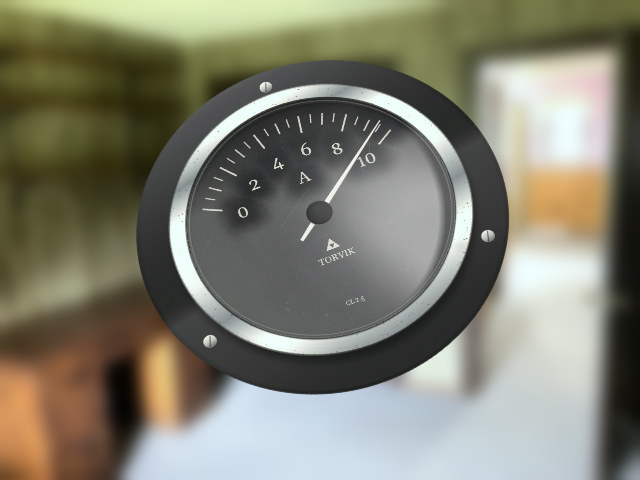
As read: 9.5
